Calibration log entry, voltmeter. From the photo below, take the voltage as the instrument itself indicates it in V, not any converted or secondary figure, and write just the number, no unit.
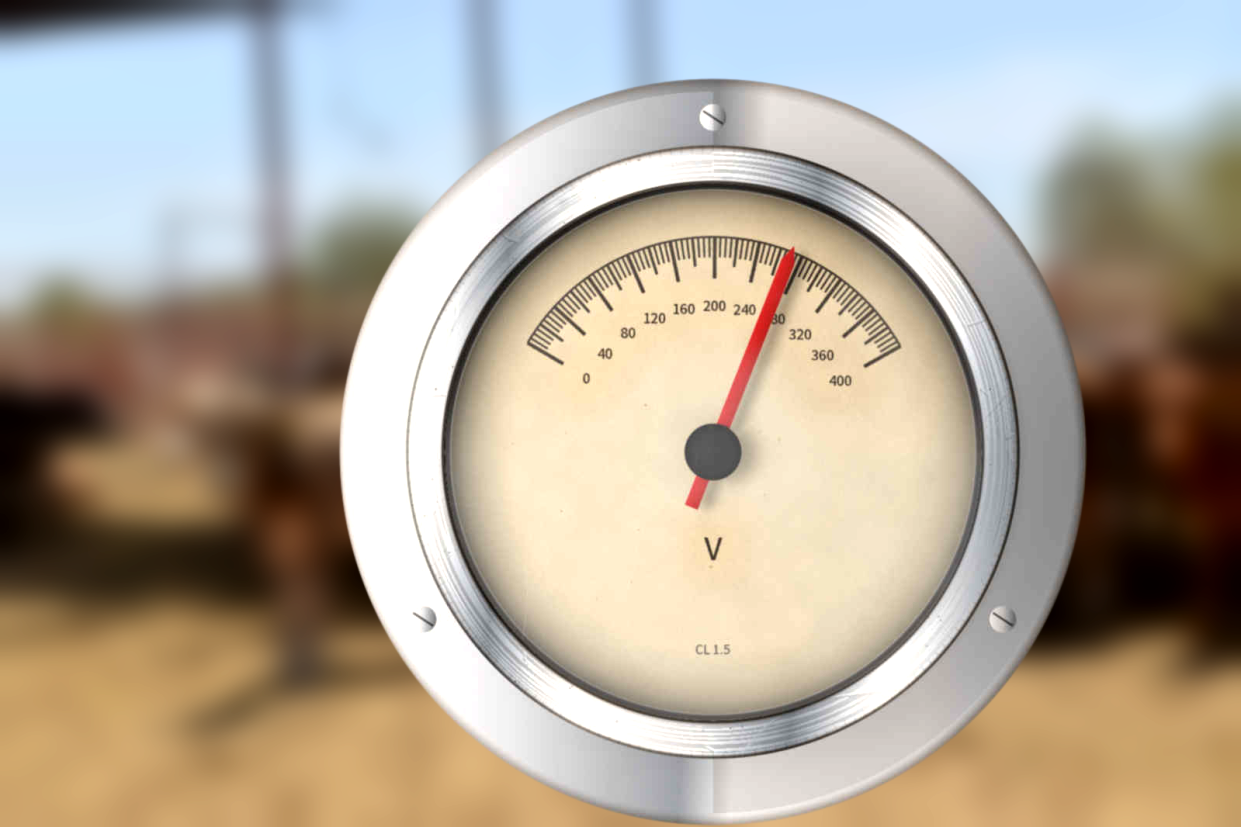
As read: 270
